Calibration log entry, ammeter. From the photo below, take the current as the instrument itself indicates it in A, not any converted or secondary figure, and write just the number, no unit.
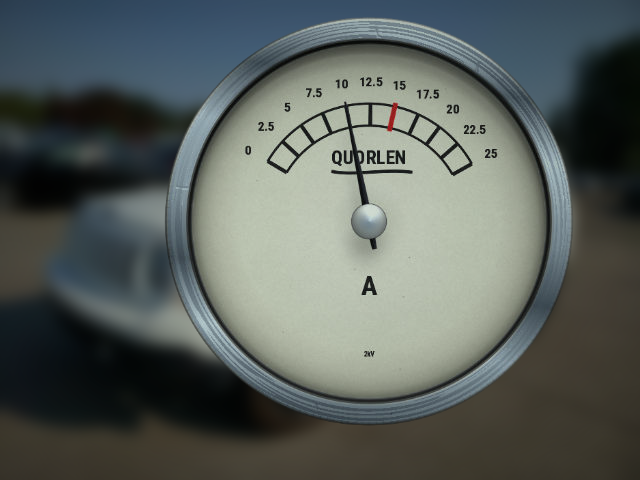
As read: 10
